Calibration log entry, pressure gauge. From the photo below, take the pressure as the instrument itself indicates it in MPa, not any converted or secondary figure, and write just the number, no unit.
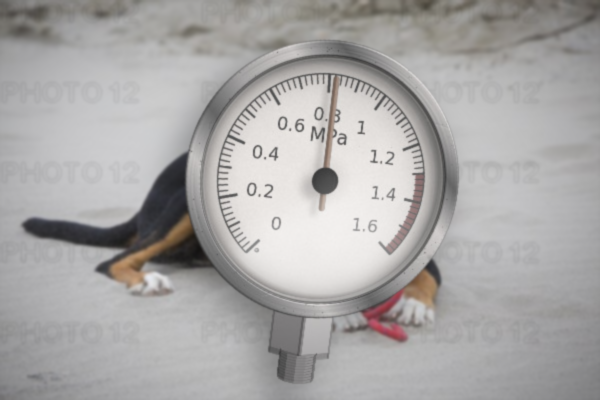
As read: 0.82
